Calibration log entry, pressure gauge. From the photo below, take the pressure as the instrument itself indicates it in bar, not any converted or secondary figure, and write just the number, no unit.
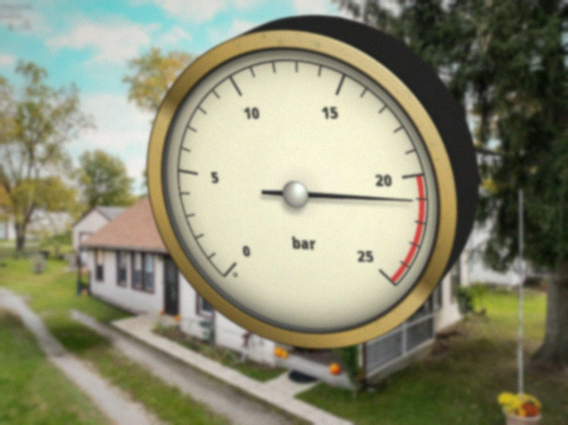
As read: 21
